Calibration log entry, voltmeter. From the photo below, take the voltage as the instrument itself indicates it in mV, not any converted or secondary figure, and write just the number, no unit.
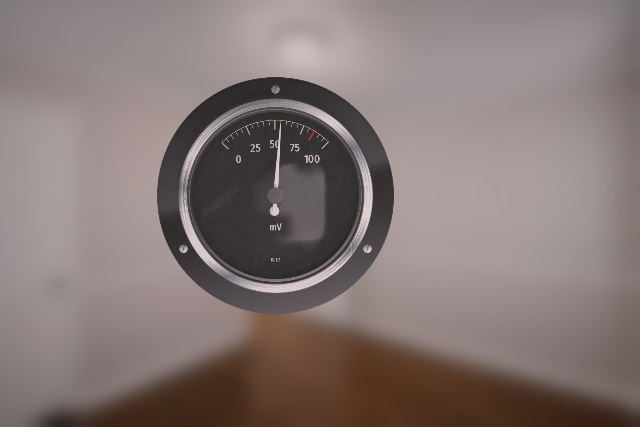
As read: 55
